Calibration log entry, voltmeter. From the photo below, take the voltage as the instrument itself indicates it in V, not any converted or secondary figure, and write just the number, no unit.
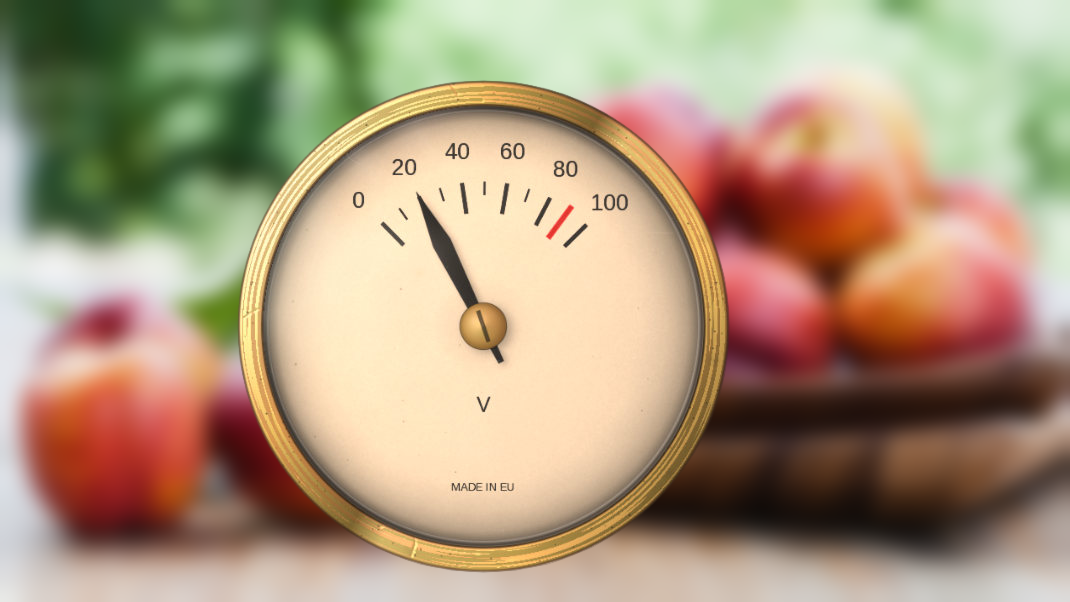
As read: 20
